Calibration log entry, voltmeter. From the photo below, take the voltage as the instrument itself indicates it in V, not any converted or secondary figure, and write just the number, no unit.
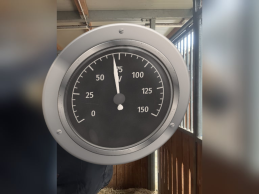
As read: 70
